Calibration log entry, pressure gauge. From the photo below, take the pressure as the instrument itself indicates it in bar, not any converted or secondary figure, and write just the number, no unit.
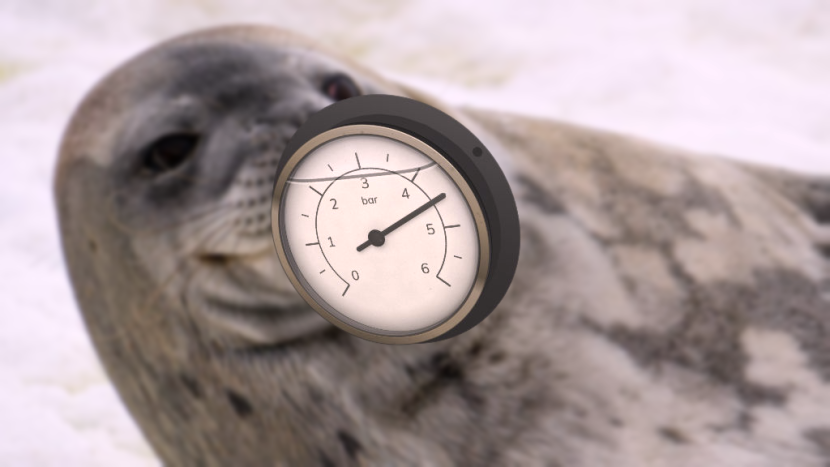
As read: 4.5
